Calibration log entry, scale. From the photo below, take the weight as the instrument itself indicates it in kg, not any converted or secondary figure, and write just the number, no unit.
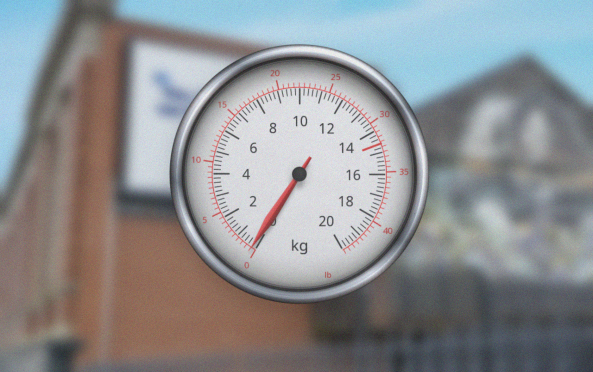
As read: 0.2
